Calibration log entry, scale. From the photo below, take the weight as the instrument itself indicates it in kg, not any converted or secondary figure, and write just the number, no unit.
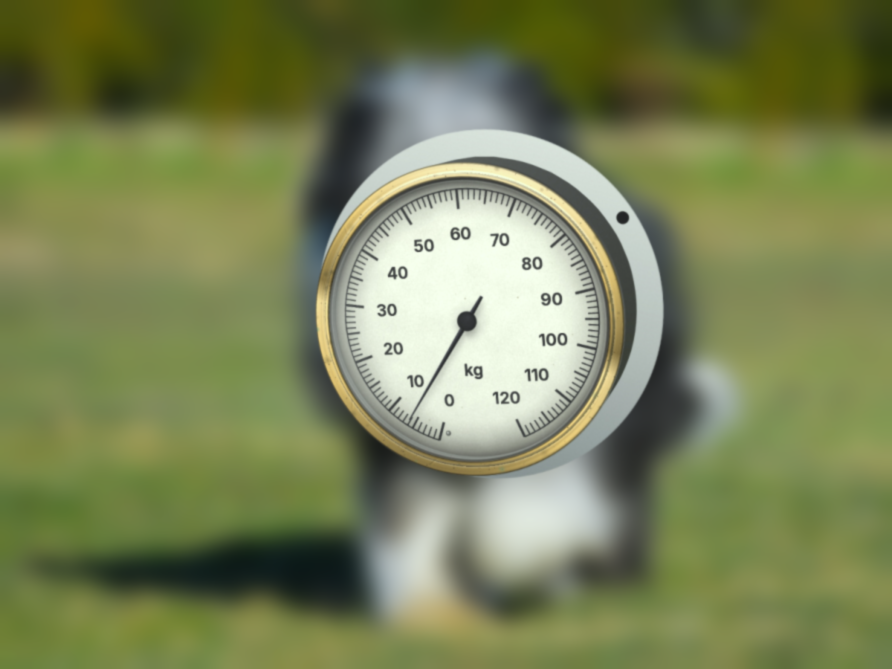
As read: 6
